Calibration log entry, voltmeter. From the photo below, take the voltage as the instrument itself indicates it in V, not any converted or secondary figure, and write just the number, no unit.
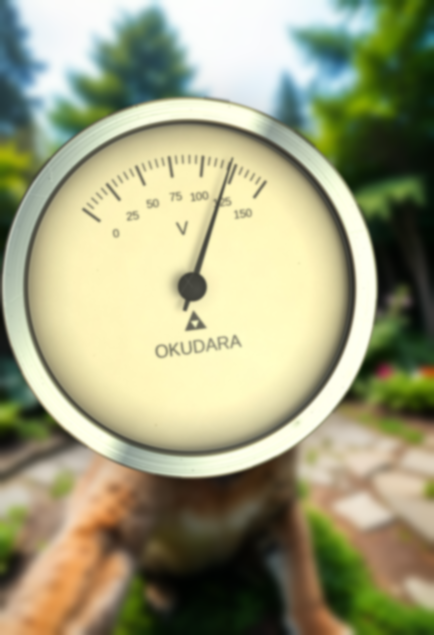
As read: 120
